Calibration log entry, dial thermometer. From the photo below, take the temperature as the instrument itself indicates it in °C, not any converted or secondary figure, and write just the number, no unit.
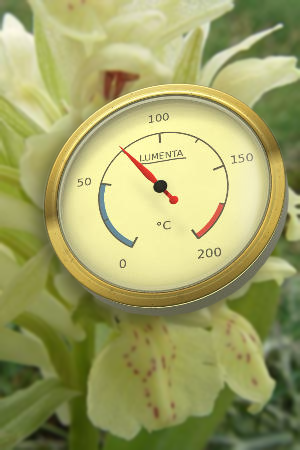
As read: 75
